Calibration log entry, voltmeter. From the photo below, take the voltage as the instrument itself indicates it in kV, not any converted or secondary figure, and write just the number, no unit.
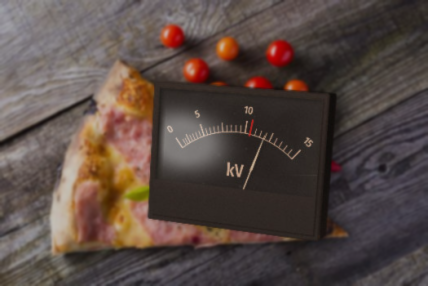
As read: 12
